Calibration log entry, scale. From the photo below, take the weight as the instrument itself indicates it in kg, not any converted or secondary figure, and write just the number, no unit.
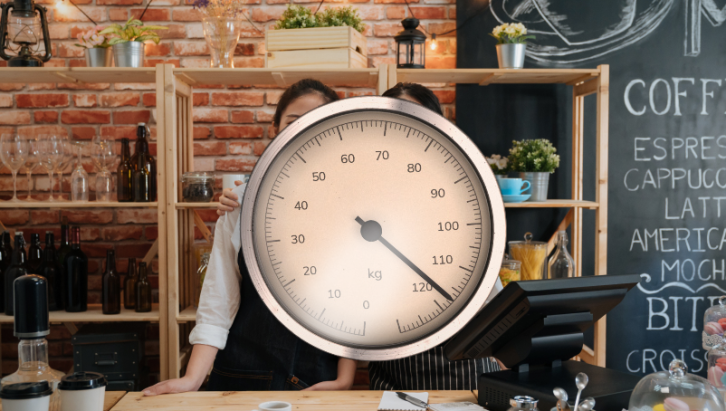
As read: 117
